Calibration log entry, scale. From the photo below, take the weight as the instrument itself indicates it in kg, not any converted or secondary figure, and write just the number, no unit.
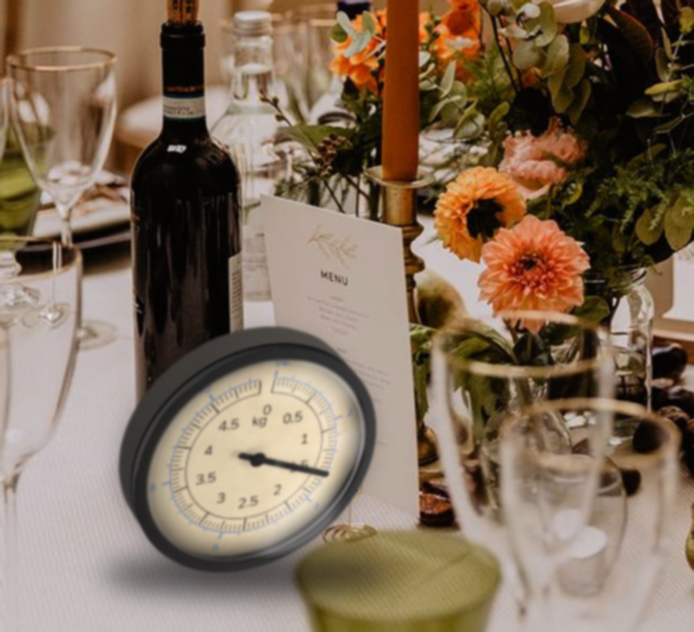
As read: 1.5
